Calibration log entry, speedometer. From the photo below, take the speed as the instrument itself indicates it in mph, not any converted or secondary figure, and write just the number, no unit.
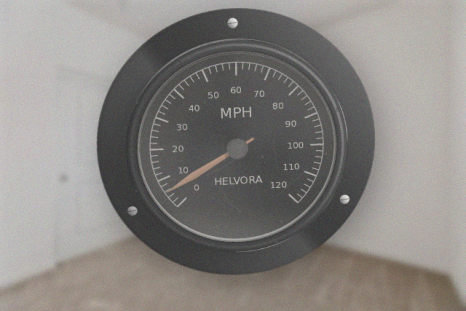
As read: 6
